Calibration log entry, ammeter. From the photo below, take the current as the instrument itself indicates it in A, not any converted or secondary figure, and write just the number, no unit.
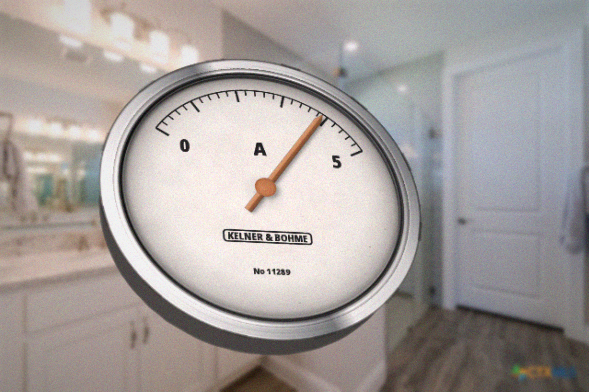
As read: 3.9
